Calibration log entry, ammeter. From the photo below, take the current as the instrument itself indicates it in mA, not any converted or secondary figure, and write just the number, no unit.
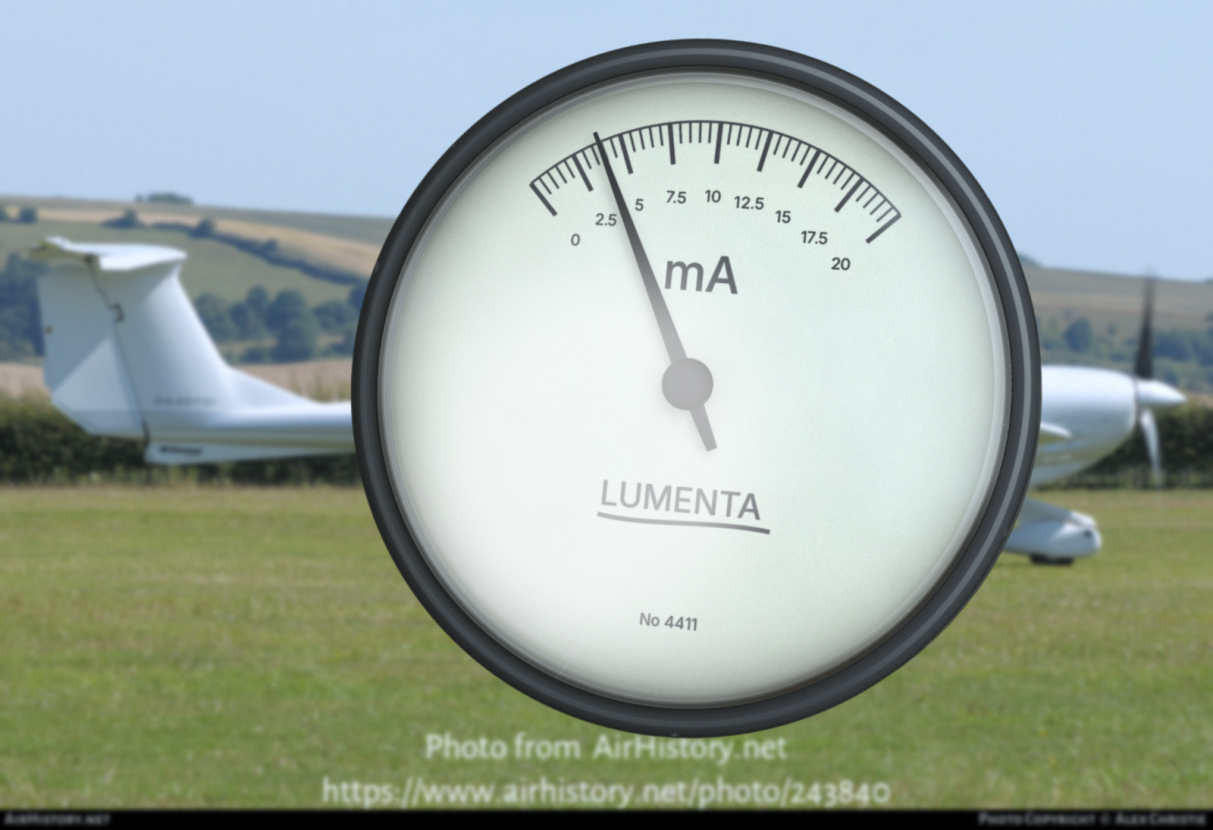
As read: 4
